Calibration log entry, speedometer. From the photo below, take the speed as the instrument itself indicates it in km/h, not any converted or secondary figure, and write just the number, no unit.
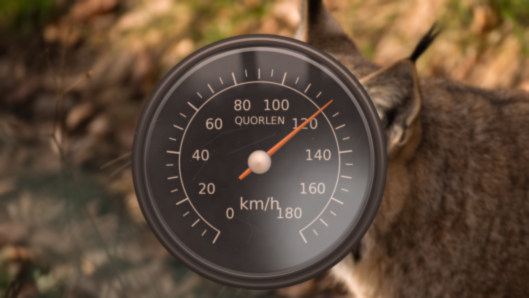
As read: 120
